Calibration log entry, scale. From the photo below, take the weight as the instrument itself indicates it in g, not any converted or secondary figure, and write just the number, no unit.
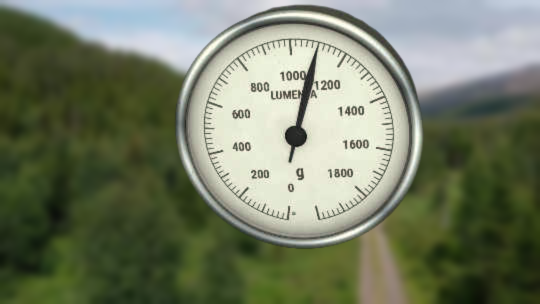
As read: 1100
